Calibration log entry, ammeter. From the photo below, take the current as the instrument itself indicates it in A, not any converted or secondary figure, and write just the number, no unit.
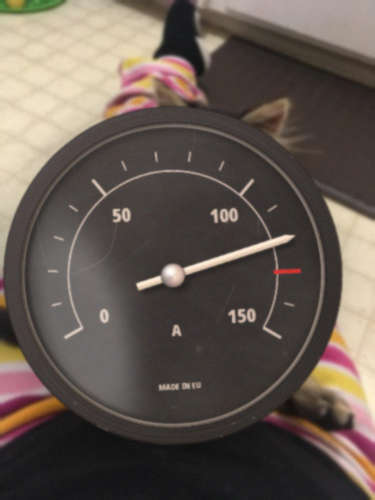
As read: 120
